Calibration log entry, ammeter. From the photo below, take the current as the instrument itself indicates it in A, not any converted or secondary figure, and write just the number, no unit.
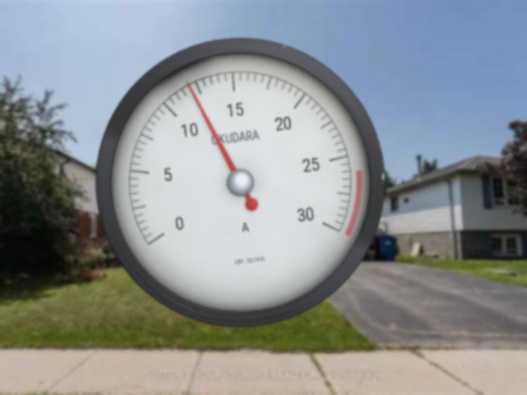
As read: 12
